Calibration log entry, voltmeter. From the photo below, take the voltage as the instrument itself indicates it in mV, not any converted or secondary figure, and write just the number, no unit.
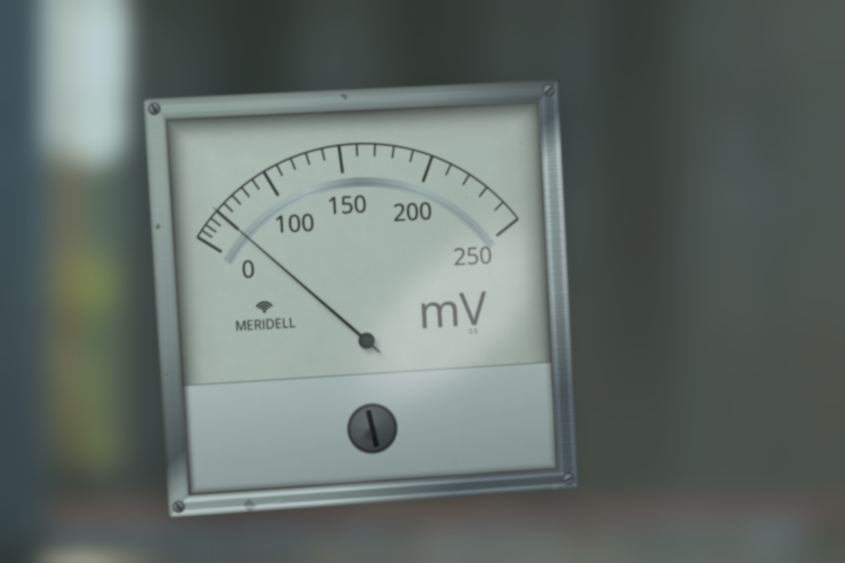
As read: 50
